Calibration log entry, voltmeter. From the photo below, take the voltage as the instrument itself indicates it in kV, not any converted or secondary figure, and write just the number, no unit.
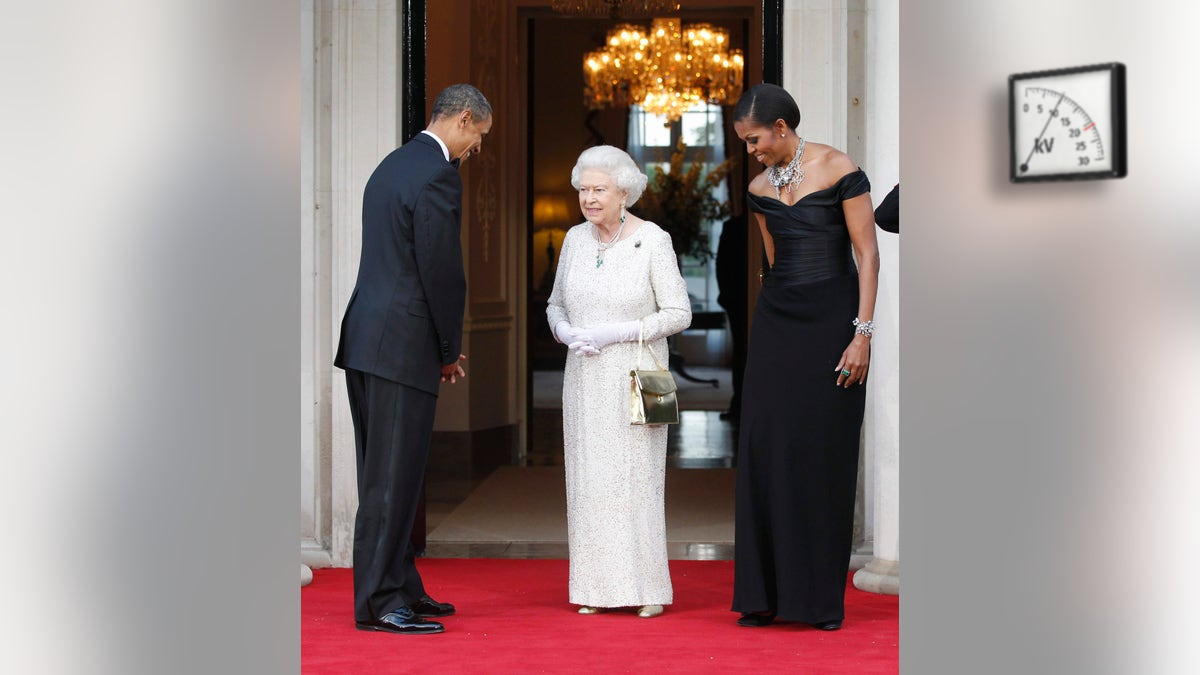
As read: 10
